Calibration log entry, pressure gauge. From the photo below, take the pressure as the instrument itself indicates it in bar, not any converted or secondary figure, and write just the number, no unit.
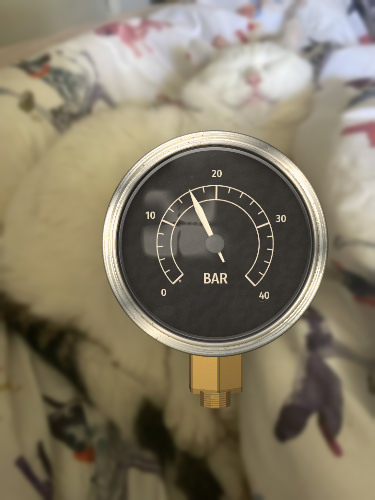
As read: 16
